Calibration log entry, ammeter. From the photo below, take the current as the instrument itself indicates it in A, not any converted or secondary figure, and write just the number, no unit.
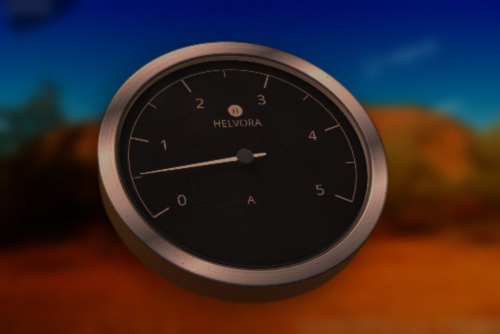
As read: 0.5
